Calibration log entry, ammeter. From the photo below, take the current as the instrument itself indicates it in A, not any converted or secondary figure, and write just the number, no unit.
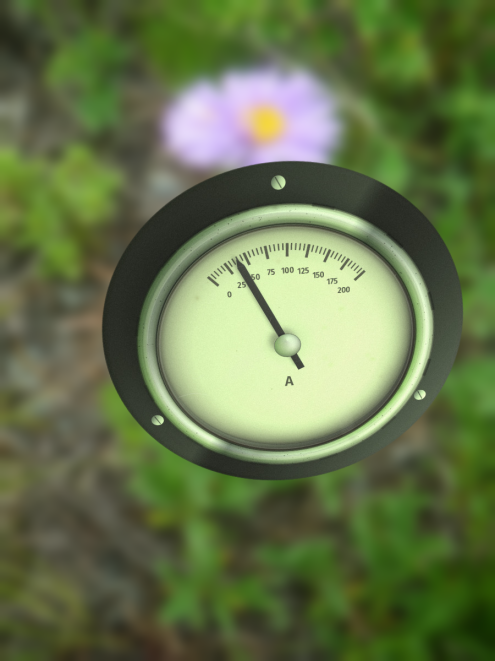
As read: 40
